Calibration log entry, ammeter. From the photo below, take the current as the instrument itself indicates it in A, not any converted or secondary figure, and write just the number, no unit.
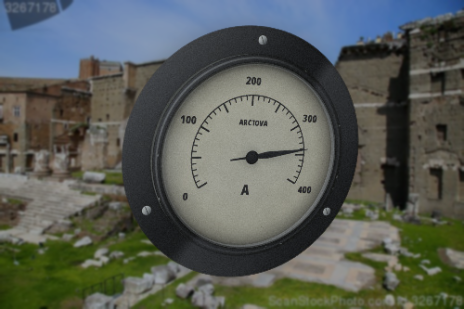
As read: 340
